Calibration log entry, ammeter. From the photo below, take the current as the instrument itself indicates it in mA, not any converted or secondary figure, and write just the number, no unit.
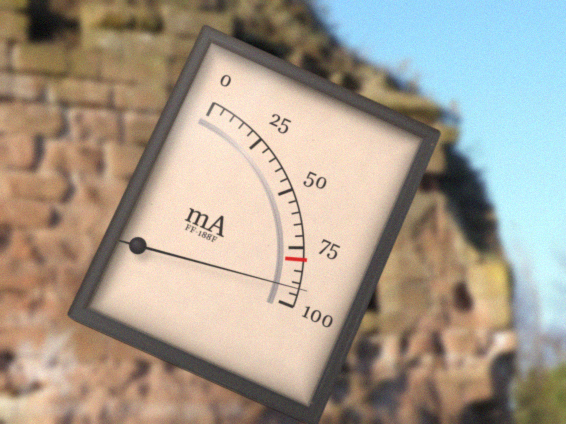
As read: 92.5
